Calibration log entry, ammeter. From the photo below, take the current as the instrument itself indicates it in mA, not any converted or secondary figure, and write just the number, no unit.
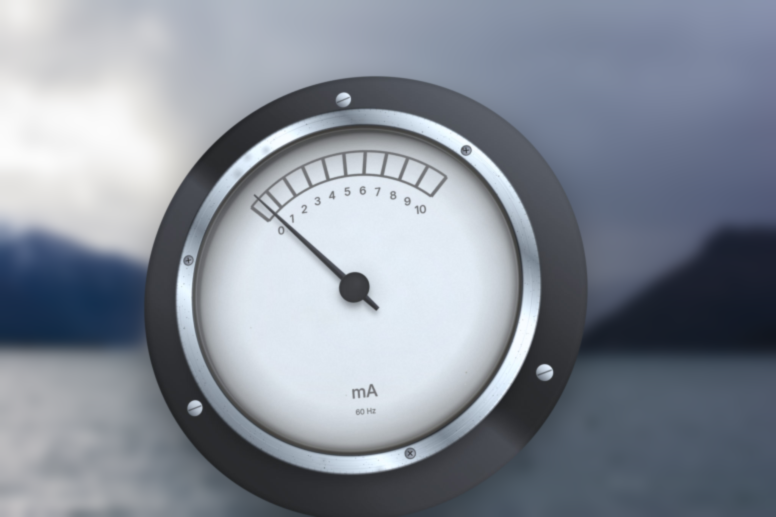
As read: 0.5
